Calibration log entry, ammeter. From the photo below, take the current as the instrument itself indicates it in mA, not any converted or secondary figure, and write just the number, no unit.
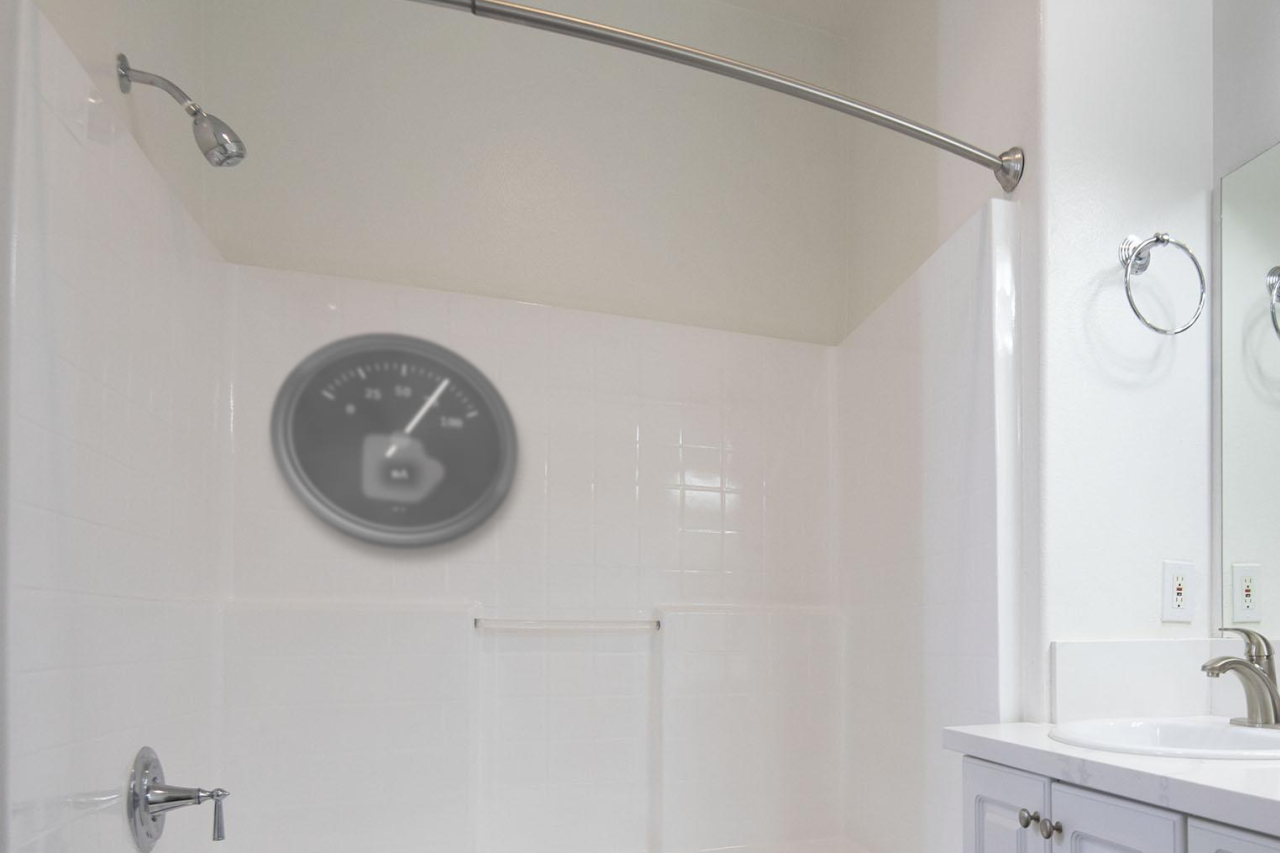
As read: 75
